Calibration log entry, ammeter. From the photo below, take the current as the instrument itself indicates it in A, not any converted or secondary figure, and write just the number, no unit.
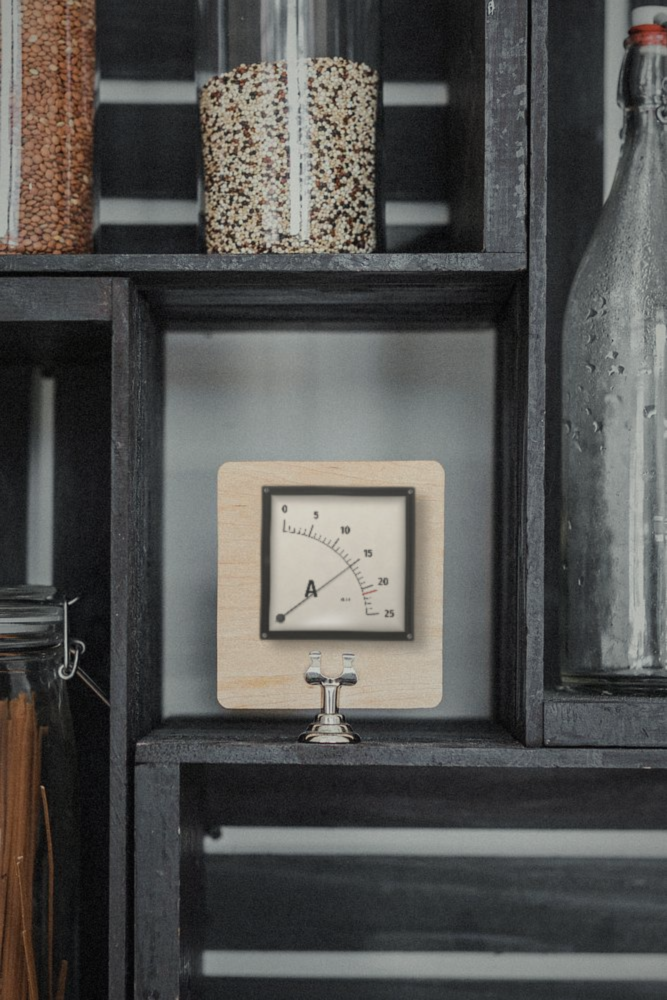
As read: 15
